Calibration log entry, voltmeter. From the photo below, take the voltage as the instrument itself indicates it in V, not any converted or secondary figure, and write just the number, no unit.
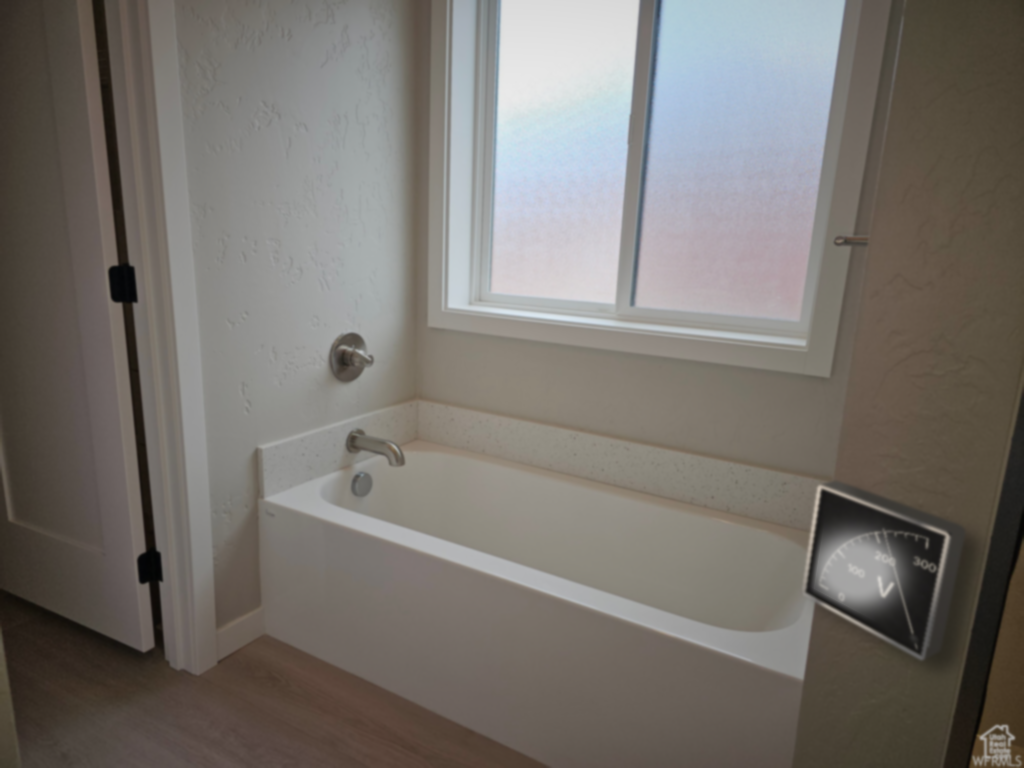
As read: 220
